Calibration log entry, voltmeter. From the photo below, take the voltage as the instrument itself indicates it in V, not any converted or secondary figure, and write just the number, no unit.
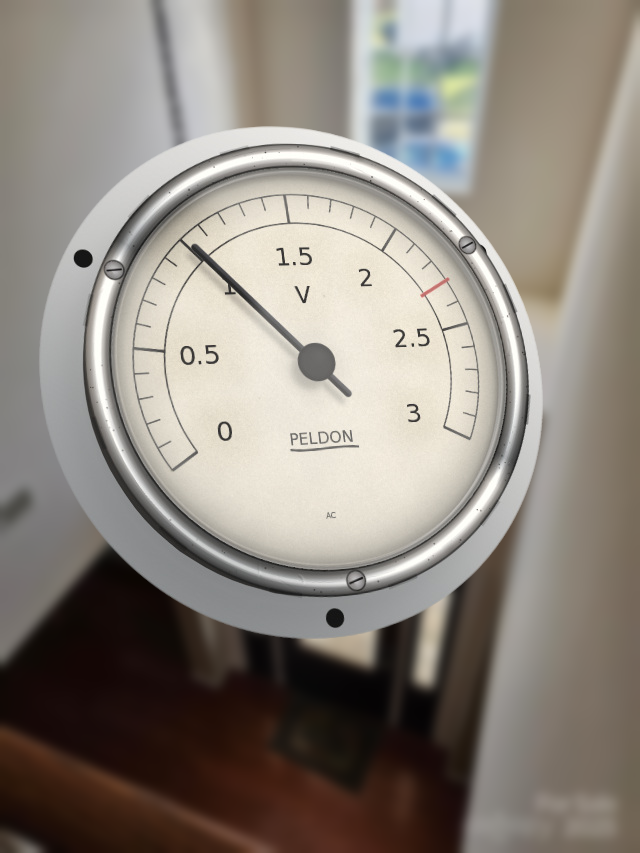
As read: 1
